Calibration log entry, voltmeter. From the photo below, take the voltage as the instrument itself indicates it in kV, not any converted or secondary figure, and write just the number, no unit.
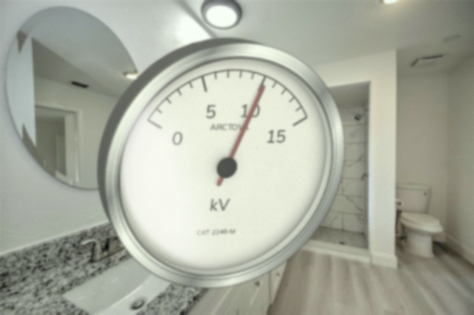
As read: 10
